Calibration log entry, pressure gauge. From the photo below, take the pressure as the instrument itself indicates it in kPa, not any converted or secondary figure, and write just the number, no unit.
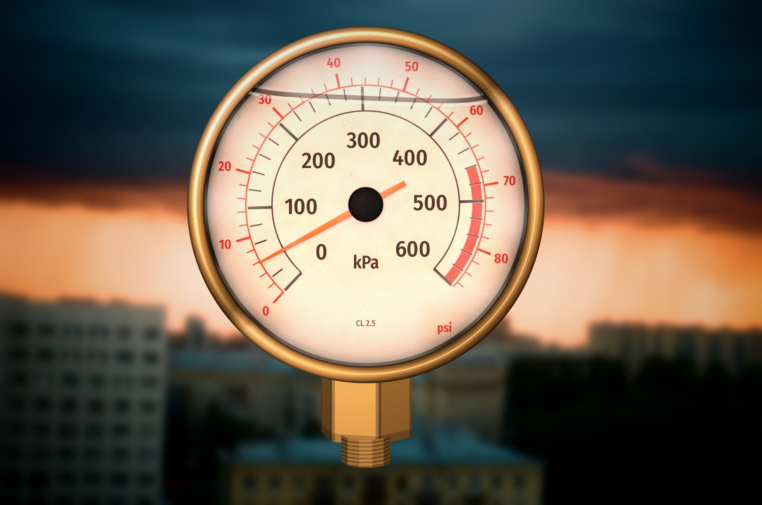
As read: 40
